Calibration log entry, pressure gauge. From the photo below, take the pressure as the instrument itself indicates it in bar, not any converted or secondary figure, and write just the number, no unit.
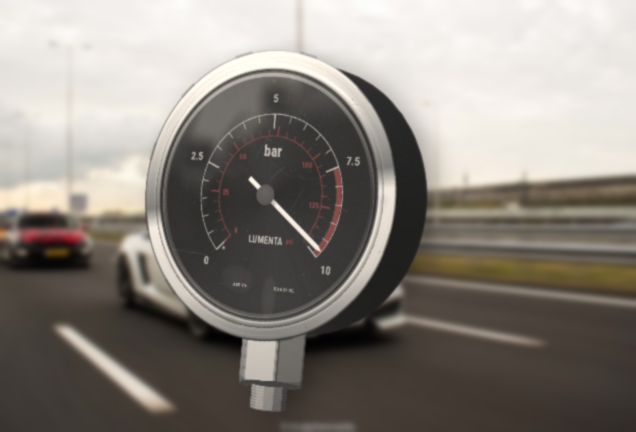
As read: 9.75
